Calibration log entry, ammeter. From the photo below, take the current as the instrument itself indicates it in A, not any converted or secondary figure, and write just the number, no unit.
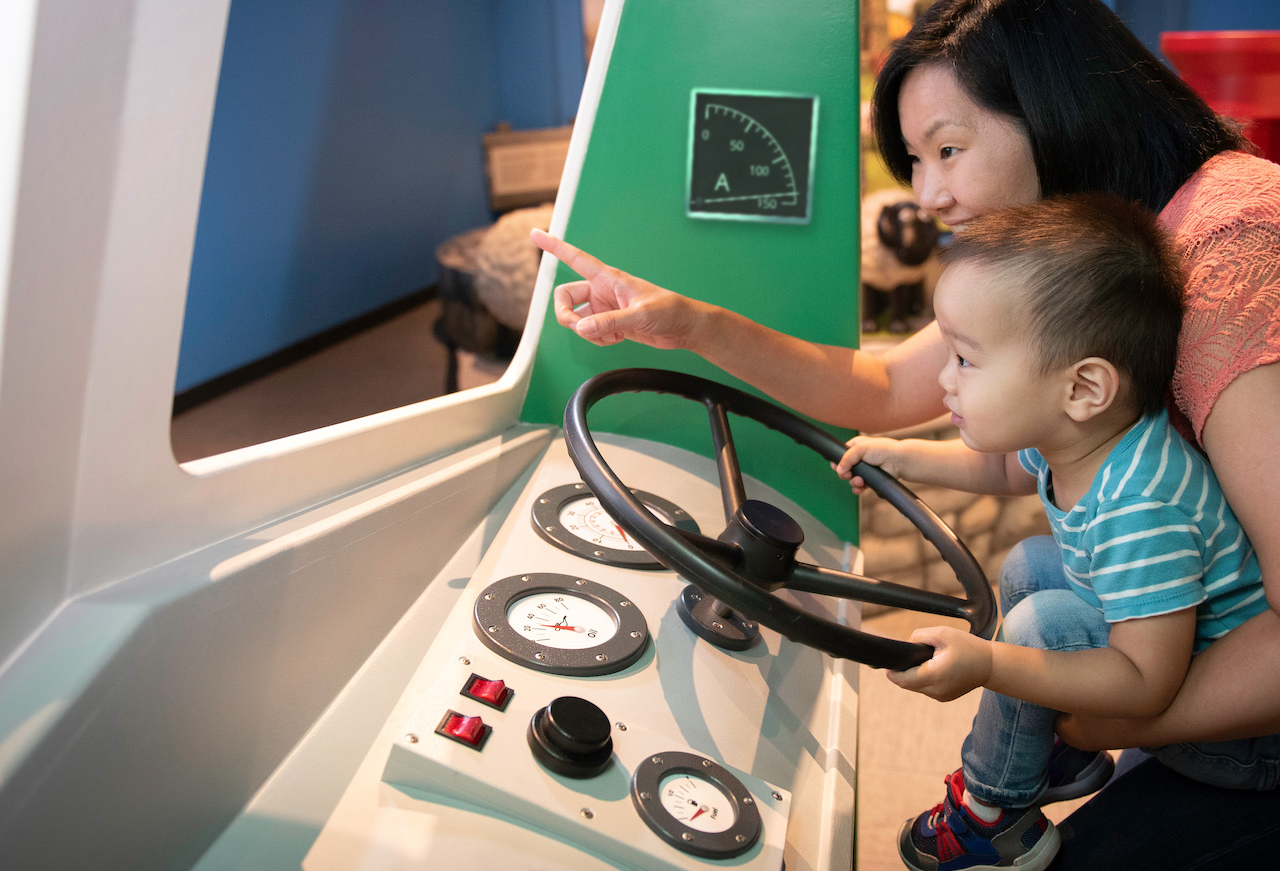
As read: 140
